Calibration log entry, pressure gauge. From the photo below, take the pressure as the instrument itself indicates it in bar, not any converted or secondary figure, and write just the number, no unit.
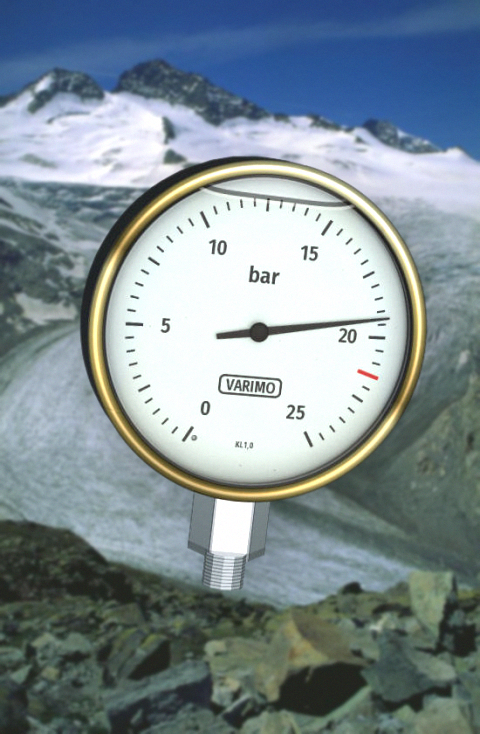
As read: 19.25
